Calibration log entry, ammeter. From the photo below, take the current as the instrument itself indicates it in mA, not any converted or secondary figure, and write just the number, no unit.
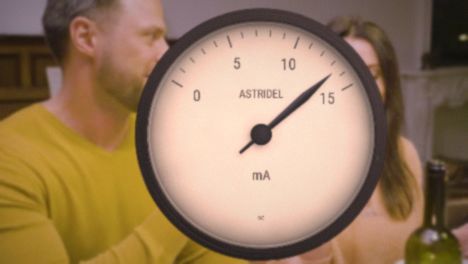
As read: 13.5
